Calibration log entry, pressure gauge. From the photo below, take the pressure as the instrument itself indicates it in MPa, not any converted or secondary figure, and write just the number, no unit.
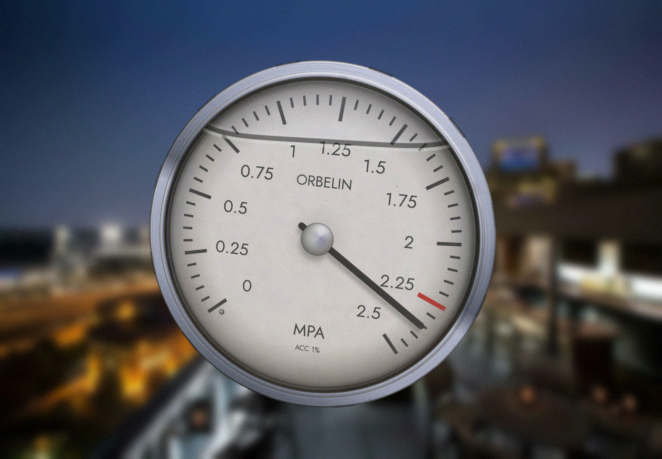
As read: 2.35
